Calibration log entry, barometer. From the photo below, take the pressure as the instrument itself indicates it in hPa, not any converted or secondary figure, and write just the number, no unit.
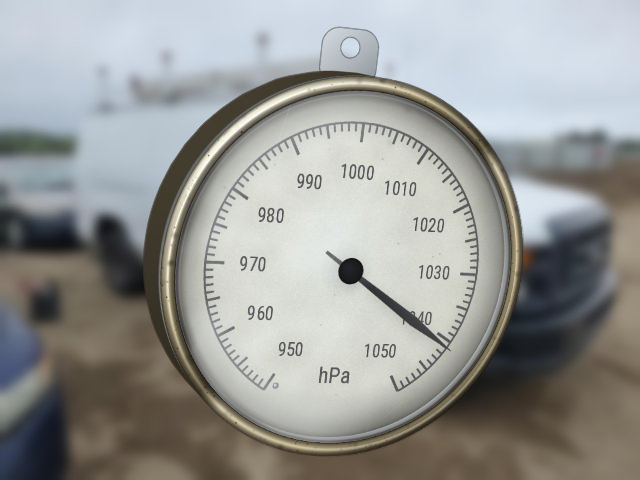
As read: 1041
